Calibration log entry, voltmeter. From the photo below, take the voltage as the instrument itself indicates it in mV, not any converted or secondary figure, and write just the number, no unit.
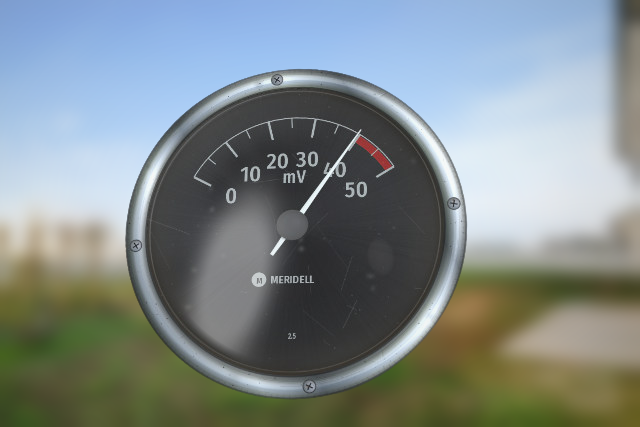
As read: 40
